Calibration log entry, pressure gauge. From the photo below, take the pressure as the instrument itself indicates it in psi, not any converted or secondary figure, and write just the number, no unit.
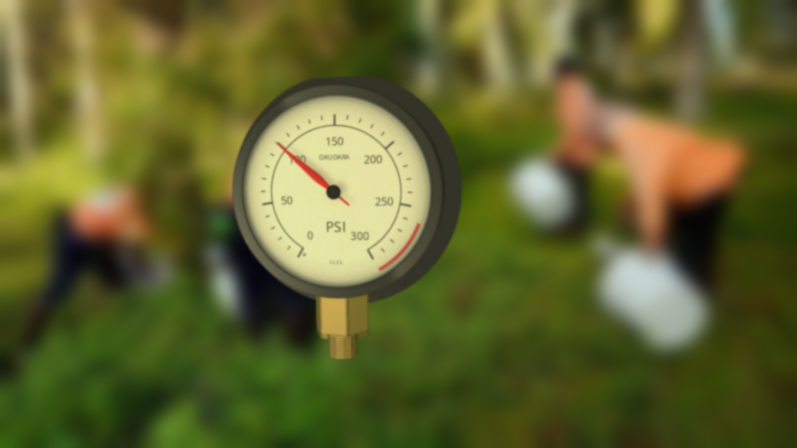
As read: 100
